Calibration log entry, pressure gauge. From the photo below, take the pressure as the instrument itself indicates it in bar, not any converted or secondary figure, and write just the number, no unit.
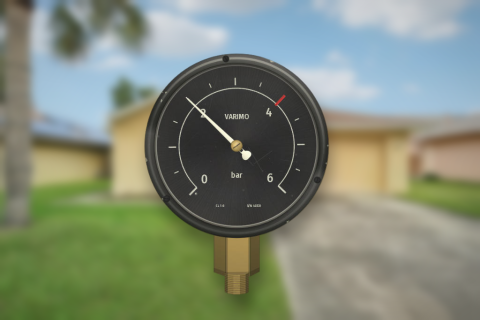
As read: 2
